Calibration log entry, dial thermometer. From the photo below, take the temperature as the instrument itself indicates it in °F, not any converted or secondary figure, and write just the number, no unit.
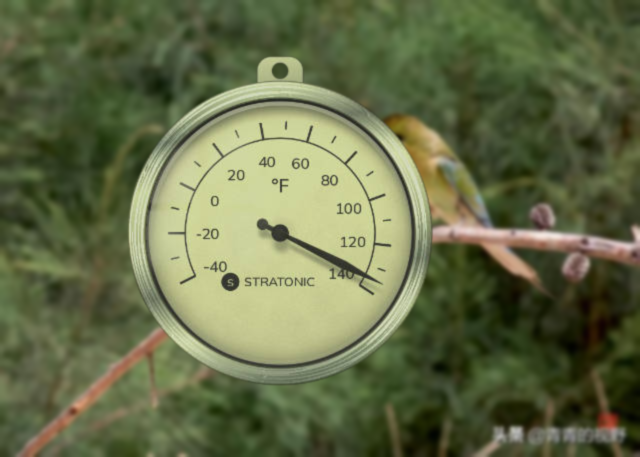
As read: 135
